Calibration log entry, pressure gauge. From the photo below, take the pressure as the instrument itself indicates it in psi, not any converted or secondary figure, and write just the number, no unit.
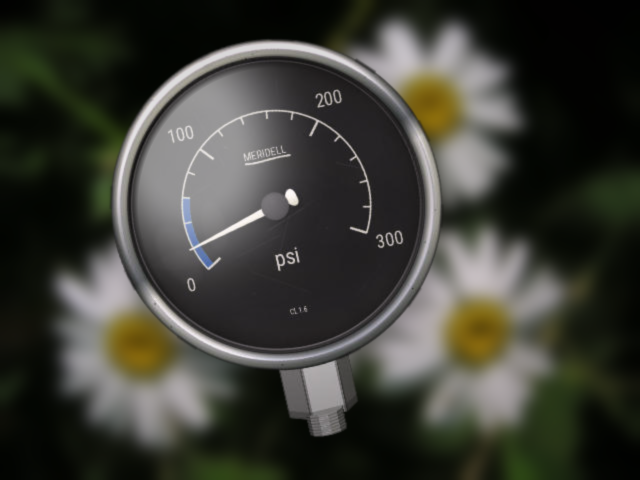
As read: 20
